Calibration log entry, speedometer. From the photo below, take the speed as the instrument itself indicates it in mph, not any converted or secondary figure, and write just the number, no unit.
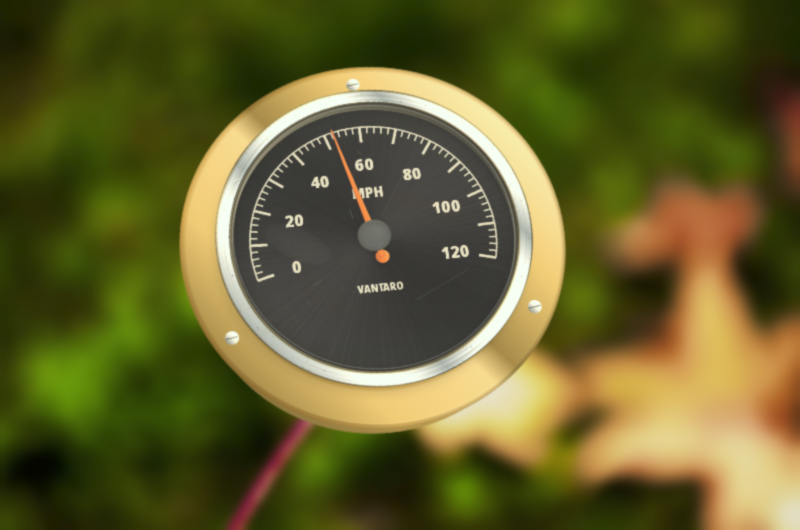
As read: 52
